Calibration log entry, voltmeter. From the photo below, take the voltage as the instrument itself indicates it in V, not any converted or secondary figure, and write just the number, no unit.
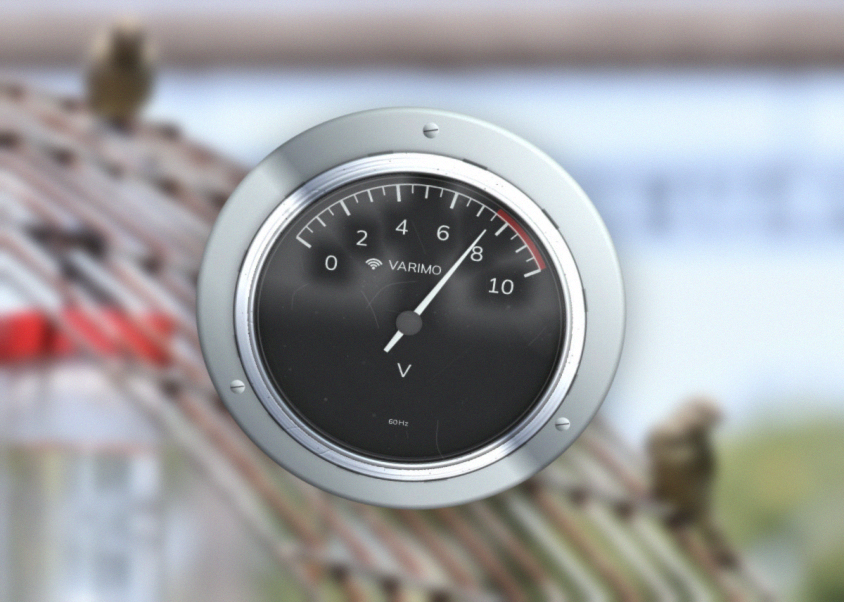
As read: 7.5
